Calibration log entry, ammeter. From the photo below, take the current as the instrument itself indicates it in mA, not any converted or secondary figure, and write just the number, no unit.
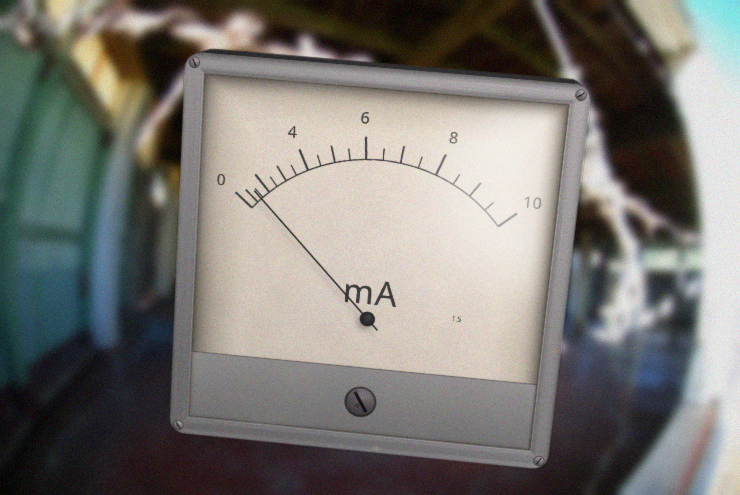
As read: 1.5
